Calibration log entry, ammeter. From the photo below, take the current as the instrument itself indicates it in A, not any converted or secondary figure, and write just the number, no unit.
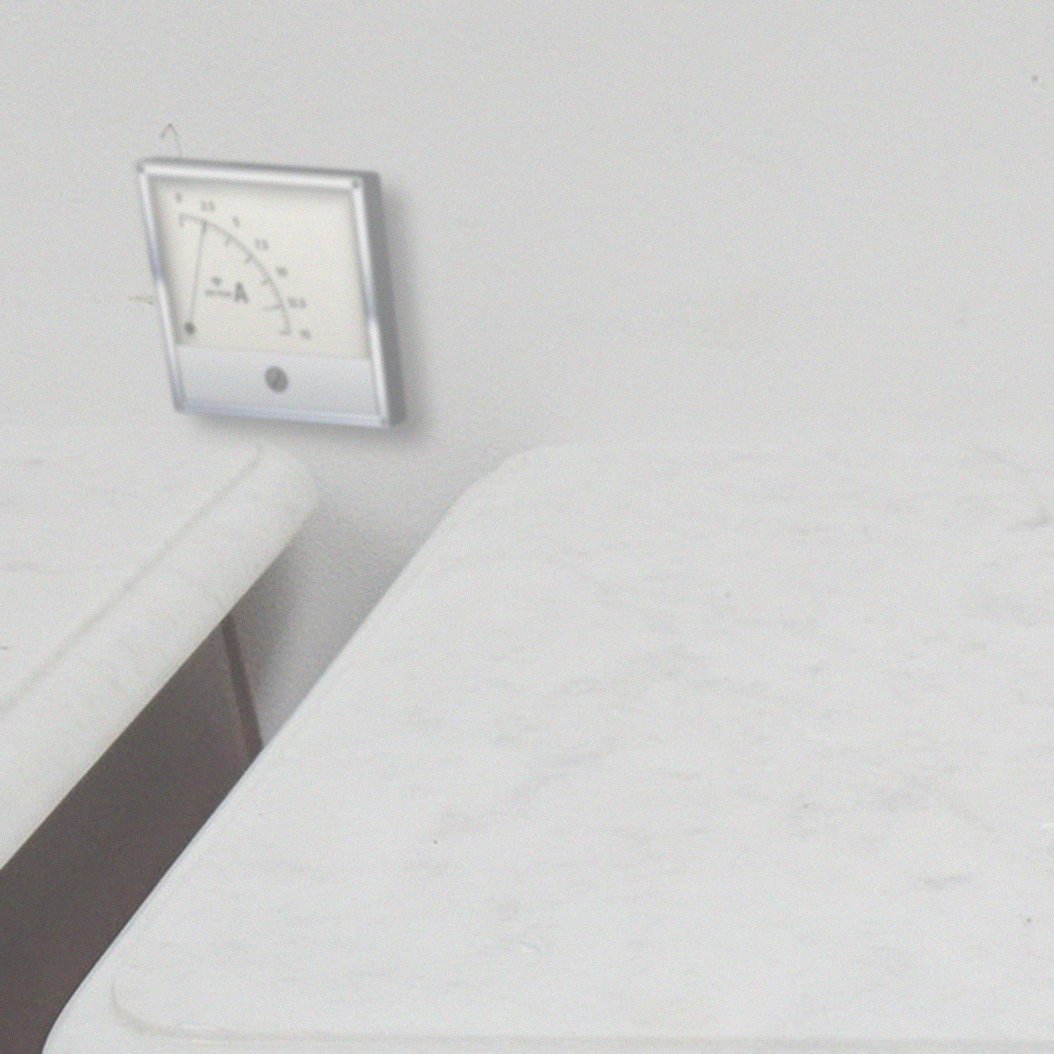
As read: 2.5
